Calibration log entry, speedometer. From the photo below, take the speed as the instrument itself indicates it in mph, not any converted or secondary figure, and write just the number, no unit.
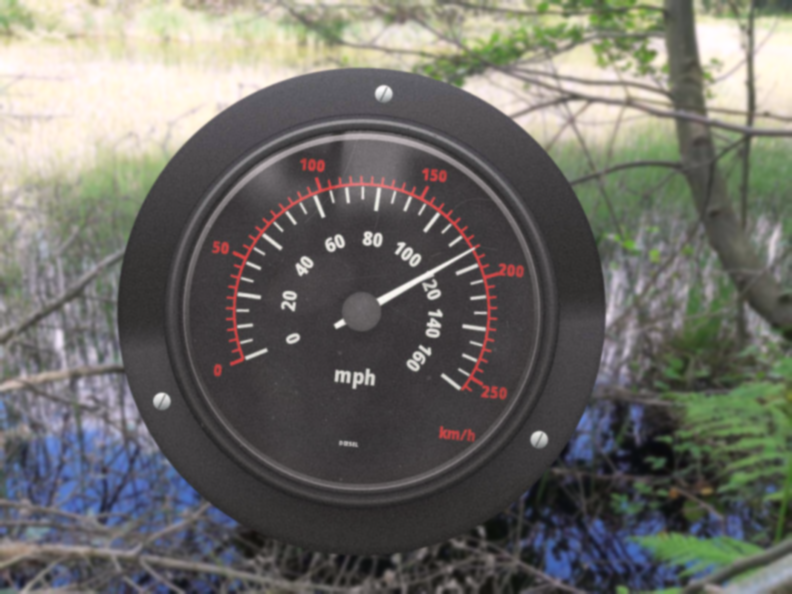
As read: 115
